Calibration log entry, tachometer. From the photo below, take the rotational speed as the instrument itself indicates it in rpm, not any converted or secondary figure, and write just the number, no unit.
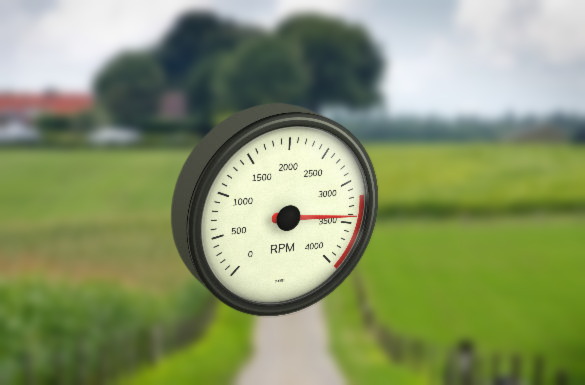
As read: 3400
